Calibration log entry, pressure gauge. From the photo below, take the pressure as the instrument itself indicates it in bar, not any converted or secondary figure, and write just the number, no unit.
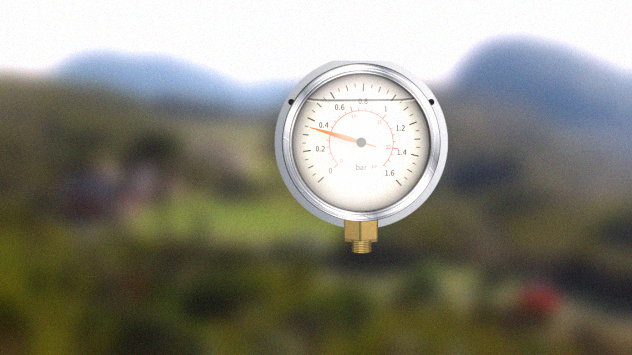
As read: 0.35
